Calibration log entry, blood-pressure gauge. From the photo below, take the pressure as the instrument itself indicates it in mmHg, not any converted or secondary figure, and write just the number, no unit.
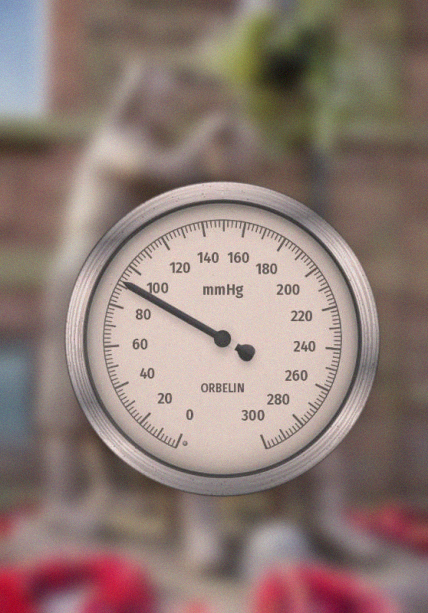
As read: 92
